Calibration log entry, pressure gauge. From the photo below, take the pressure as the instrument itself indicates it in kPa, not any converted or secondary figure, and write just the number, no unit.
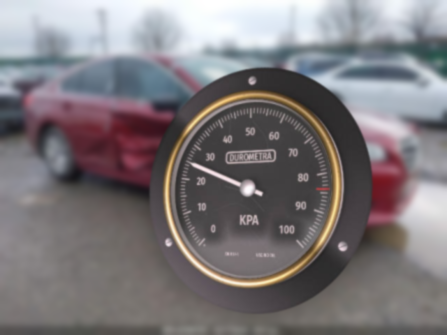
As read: 25
